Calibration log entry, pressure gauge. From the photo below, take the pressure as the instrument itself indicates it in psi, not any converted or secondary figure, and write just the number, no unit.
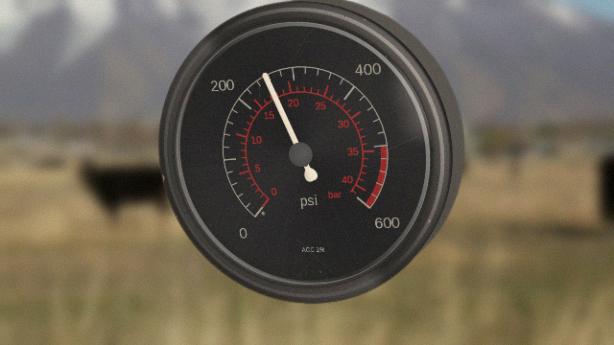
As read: 260
